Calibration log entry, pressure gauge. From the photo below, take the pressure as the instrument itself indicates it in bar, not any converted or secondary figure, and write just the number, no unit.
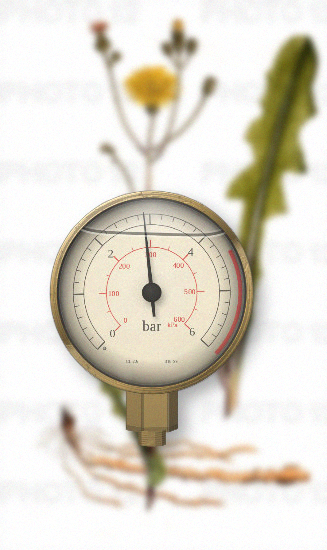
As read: 2.9
